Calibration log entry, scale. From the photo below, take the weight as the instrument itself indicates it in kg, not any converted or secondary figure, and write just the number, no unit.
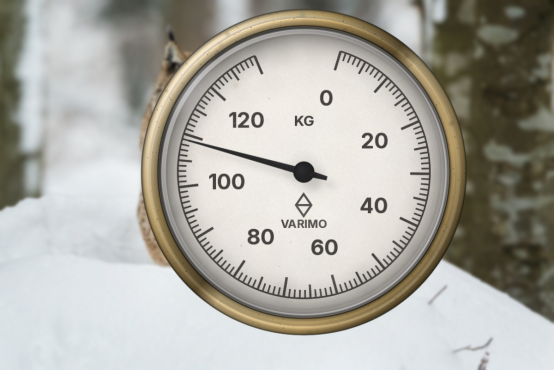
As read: 109
